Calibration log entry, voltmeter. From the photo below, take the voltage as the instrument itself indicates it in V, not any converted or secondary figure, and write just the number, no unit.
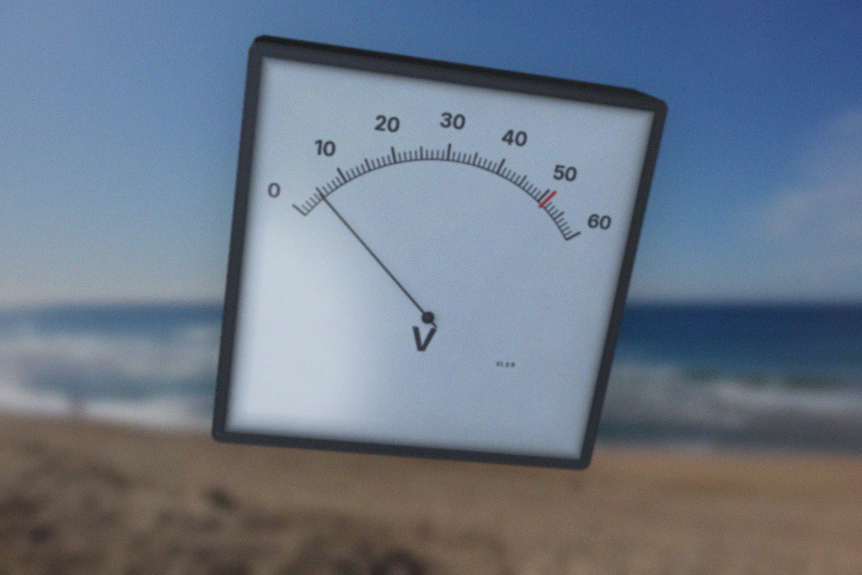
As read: 5
